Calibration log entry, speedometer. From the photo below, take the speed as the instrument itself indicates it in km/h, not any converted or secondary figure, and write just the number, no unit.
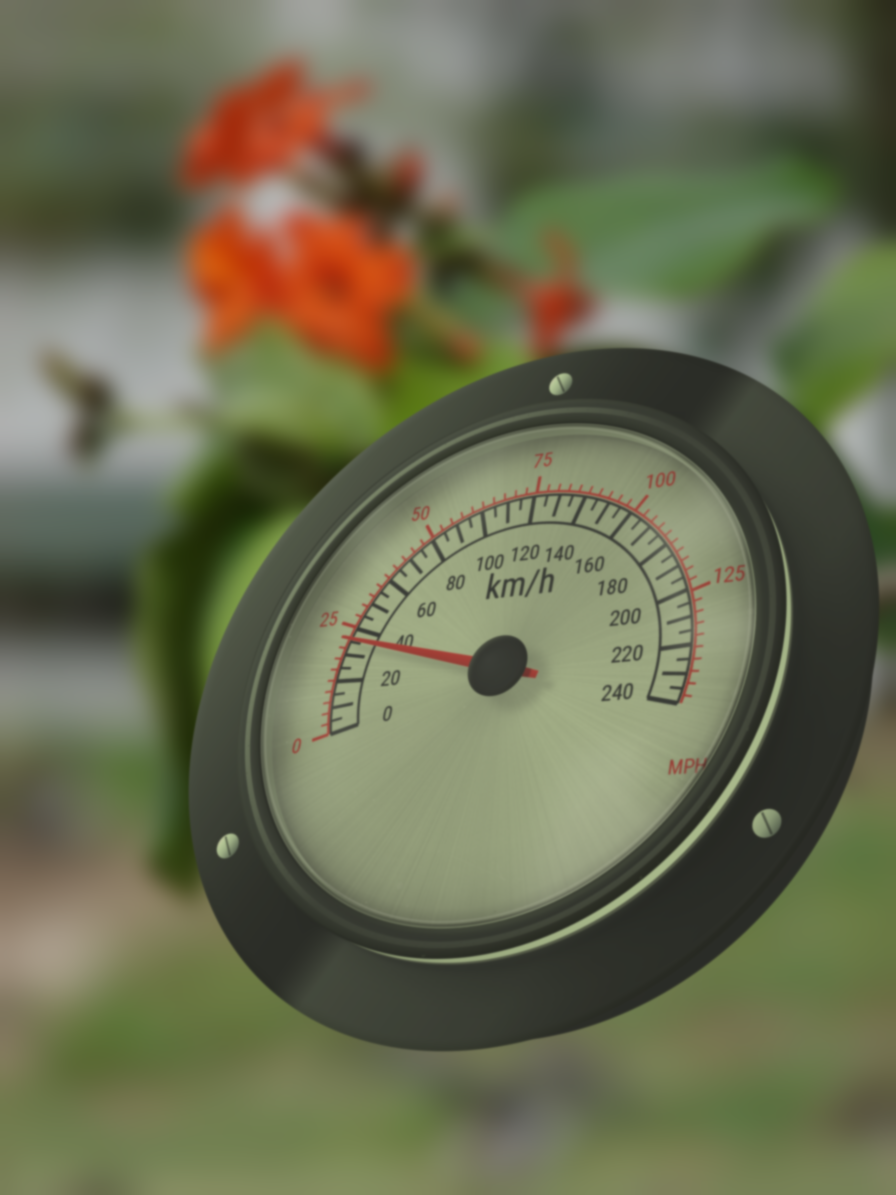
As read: 35
